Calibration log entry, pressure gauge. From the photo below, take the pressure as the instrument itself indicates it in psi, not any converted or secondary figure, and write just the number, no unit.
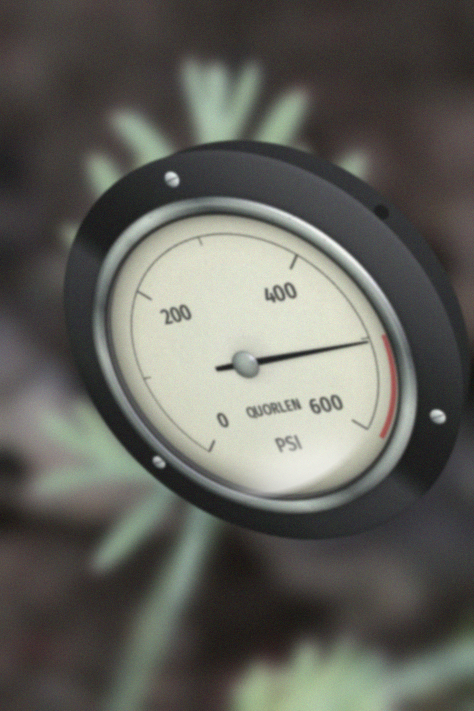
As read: 500
